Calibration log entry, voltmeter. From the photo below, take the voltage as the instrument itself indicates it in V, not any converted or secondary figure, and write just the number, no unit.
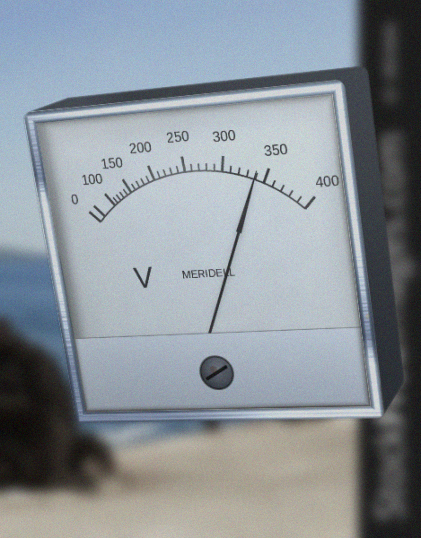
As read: 340
